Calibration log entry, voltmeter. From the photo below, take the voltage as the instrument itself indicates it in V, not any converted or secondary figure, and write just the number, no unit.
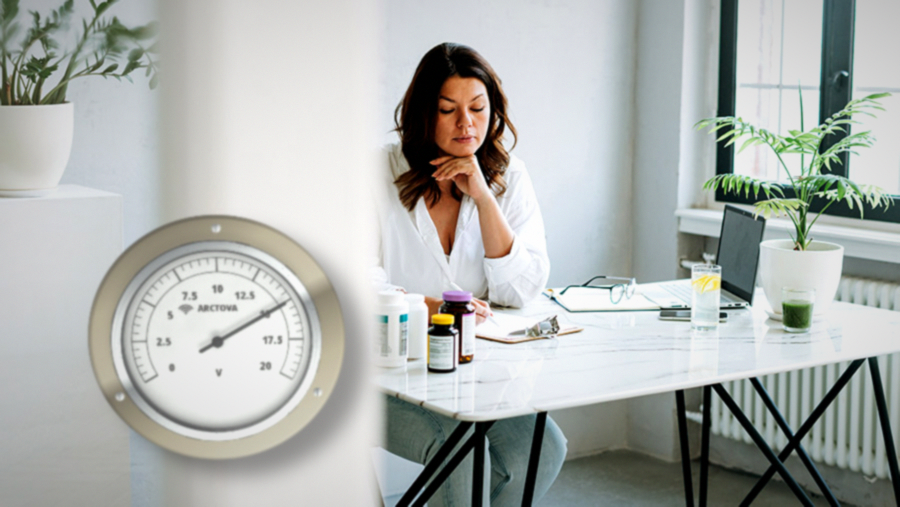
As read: 15
